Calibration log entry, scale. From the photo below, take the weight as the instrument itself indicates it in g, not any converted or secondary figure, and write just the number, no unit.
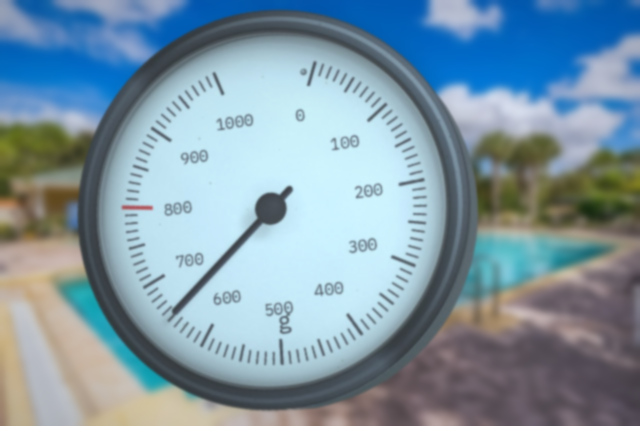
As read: 650
